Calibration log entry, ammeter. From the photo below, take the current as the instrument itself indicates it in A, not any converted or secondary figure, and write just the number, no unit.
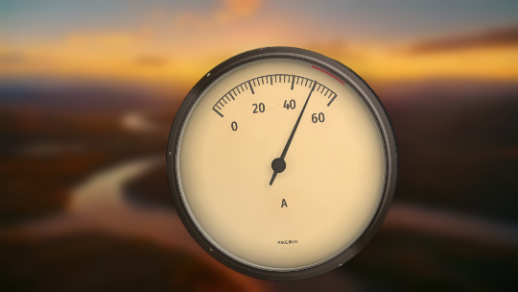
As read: 50
